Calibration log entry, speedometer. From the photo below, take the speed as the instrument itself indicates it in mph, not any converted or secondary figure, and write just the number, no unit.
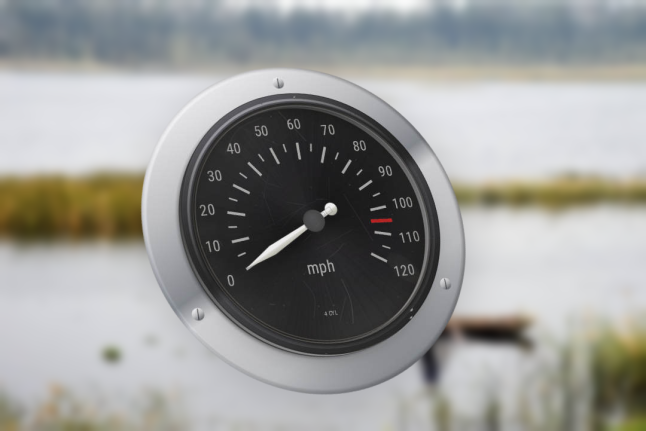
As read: 0
